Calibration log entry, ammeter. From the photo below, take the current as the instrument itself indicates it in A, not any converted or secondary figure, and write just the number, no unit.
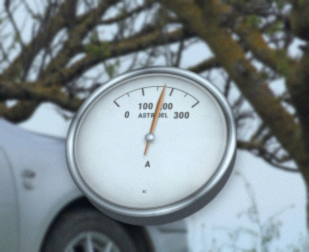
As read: 175
